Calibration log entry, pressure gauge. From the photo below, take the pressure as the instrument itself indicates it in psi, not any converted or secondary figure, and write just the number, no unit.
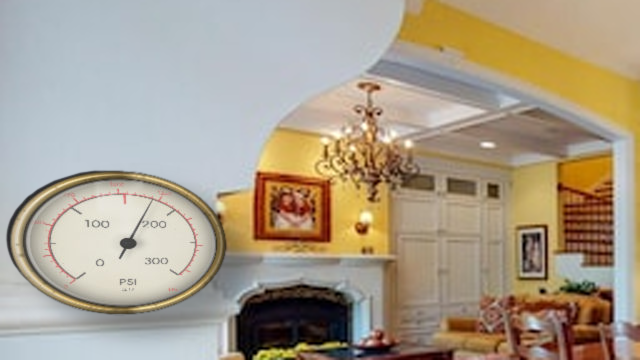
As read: 175
